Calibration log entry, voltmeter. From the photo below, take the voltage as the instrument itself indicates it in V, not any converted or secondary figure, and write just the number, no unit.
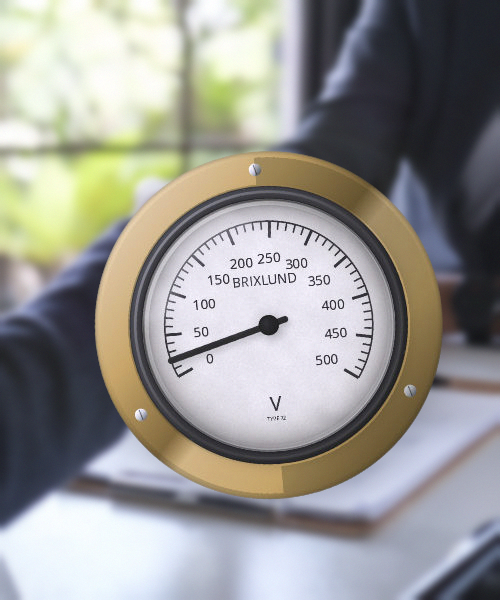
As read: 20
